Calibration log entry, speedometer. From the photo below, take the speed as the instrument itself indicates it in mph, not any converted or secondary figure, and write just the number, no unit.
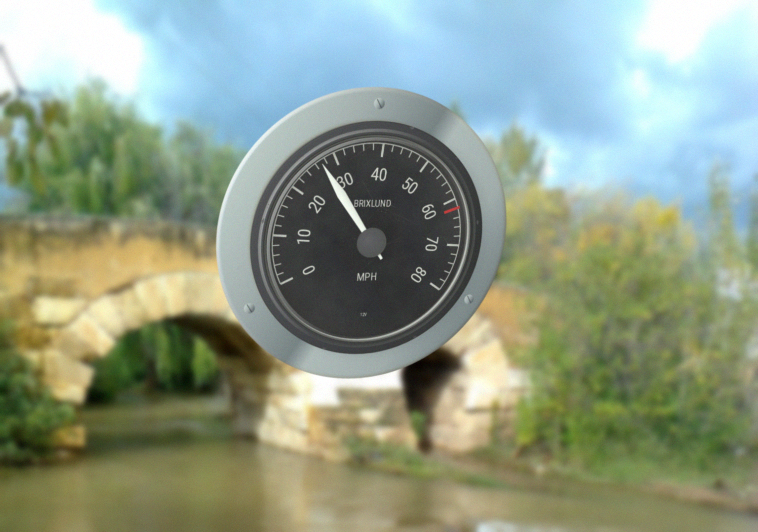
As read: 27
